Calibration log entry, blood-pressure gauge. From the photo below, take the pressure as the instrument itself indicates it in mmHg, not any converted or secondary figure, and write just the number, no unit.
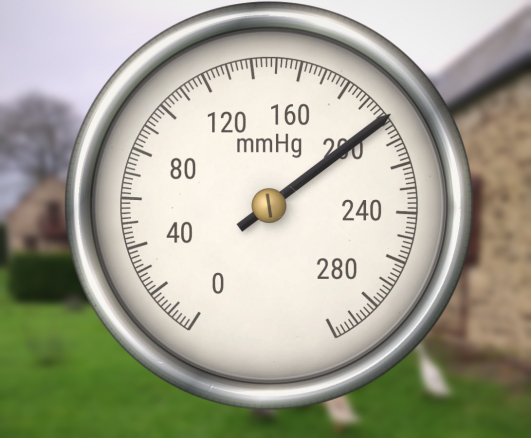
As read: 200
